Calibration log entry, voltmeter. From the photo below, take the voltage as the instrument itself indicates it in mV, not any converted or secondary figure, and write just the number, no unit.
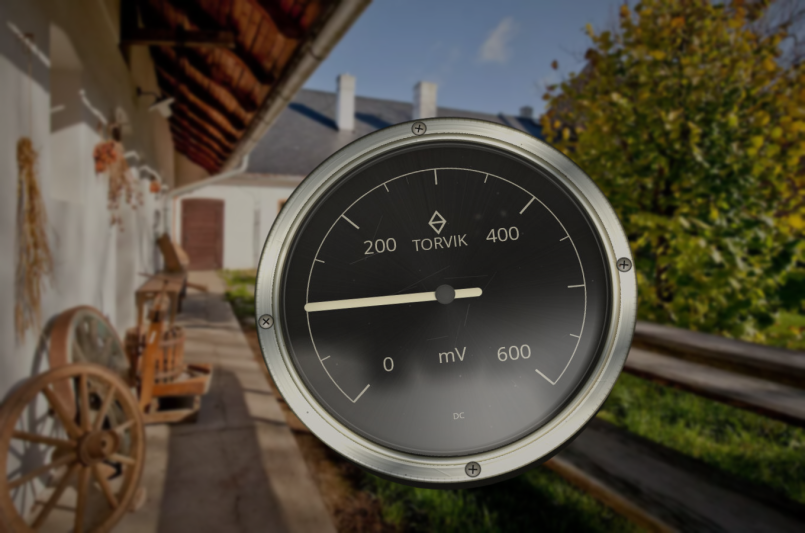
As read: 100
